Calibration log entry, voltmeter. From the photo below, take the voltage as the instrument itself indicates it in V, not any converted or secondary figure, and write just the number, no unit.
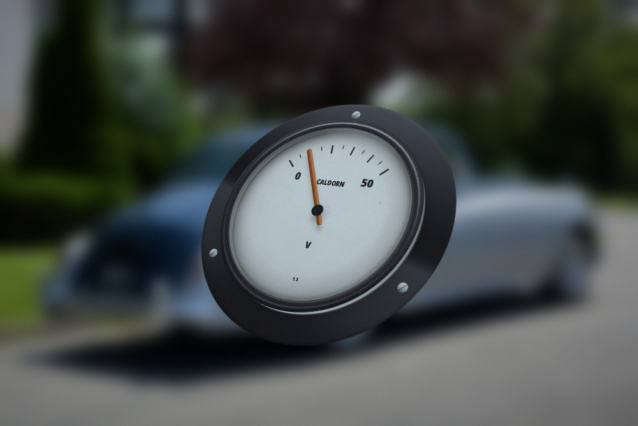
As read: 10
